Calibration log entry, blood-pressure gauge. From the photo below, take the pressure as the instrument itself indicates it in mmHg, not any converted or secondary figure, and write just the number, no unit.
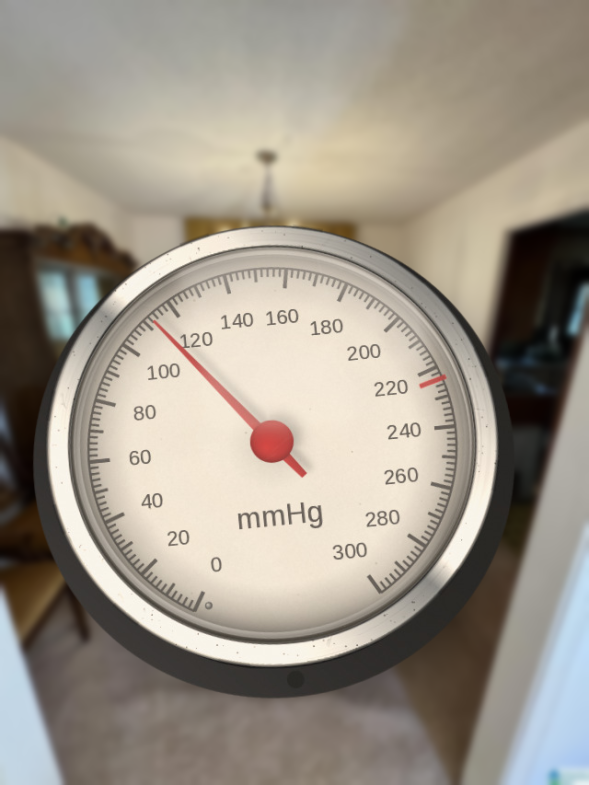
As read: 112
